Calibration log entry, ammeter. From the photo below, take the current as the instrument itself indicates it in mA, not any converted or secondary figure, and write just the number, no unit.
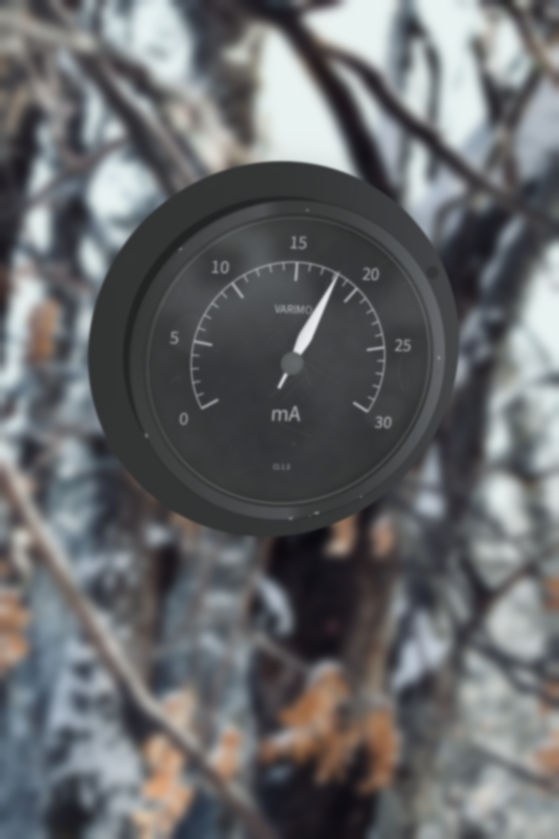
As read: 18
